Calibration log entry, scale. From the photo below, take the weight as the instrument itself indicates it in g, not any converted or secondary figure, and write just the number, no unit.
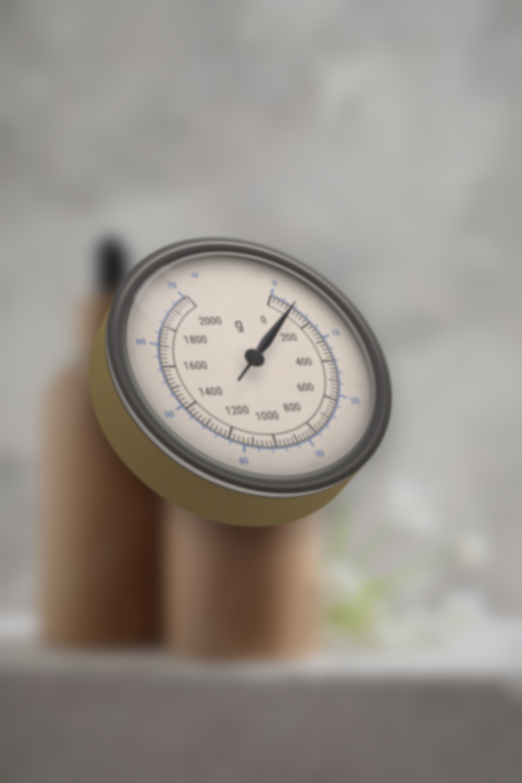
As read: 100
